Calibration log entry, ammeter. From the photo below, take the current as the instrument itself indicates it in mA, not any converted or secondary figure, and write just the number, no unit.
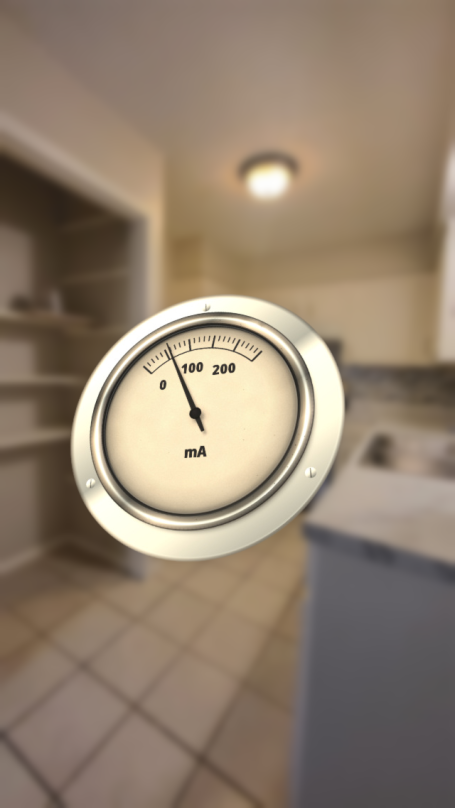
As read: 60
